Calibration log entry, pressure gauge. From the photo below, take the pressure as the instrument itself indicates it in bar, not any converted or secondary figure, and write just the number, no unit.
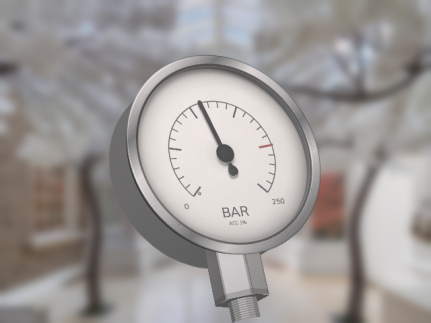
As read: 110
